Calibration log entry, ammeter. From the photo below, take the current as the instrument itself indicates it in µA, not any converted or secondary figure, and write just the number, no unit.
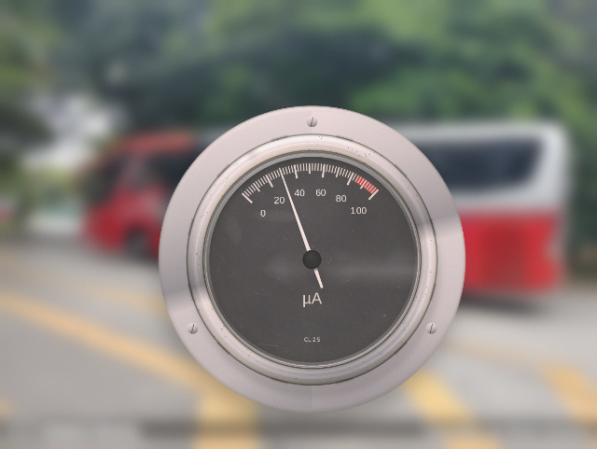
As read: 30
